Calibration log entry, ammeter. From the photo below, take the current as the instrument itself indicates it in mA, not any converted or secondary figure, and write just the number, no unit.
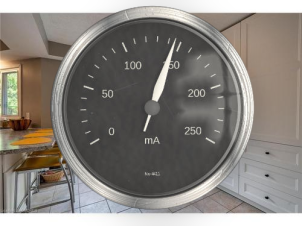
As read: 145
